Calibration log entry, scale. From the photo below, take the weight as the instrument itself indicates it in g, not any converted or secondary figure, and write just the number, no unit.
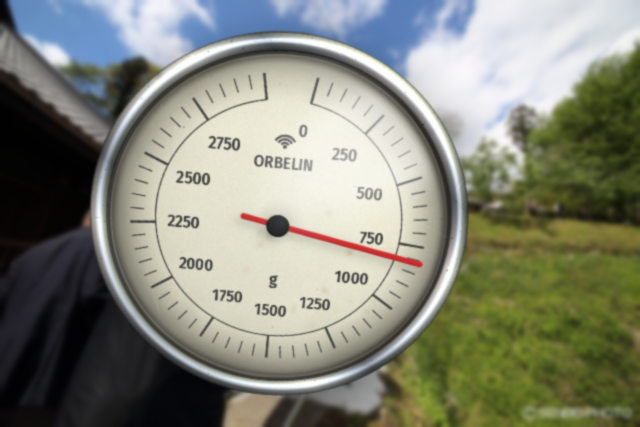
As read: 800
